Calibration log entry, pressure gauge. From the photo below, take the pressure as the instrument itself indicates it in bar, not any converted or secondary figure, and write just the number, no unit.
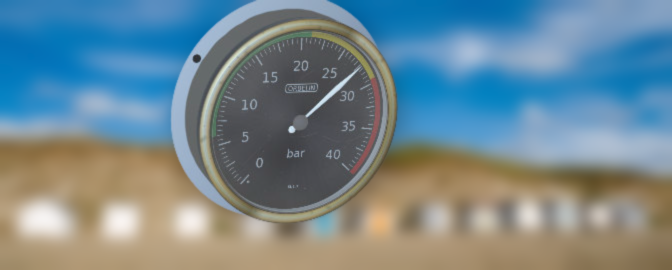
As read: 27.5
